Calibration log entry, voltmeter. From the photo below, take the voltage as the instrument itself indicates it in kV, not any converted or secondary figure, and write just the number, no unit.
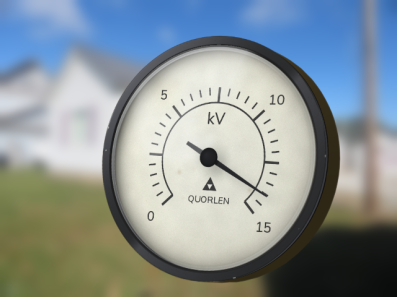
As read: 14
